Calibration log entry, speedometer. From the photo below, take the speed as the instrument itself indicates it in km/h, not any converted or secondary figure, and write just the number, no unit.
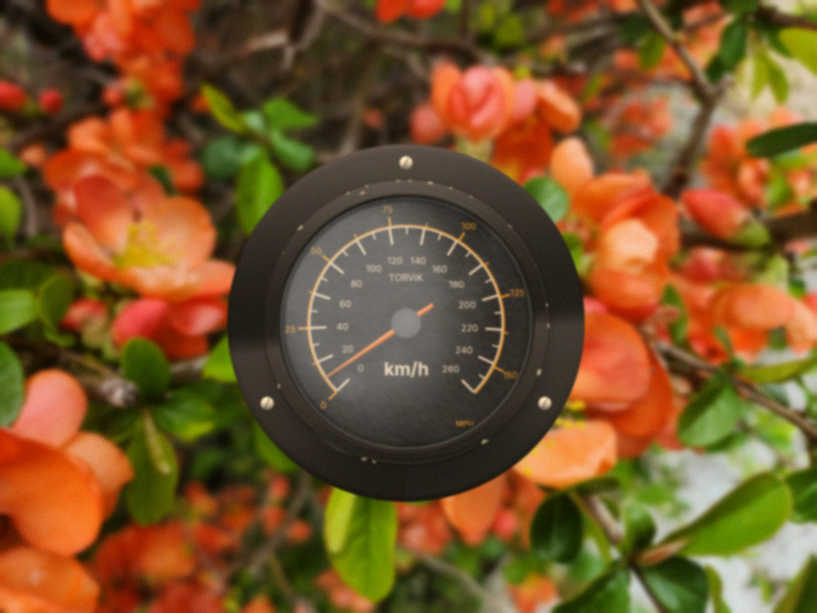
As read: 10
